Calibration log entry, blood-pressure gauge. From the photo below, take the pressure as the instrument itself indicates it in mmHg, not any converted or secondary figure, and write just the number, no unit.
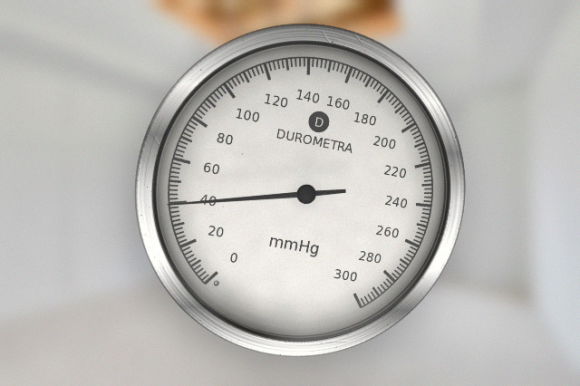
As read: 40
